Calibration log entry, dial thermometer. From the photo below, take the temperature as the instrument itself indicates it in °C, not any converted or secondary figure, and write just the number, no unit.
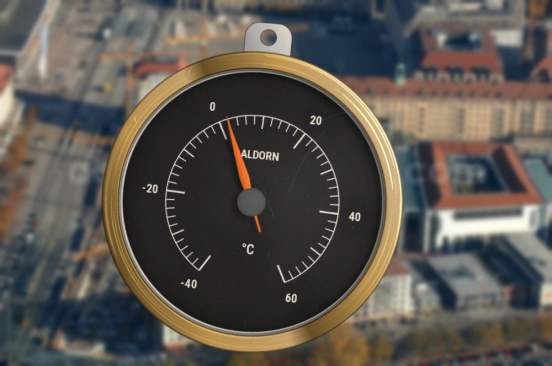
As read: 2
